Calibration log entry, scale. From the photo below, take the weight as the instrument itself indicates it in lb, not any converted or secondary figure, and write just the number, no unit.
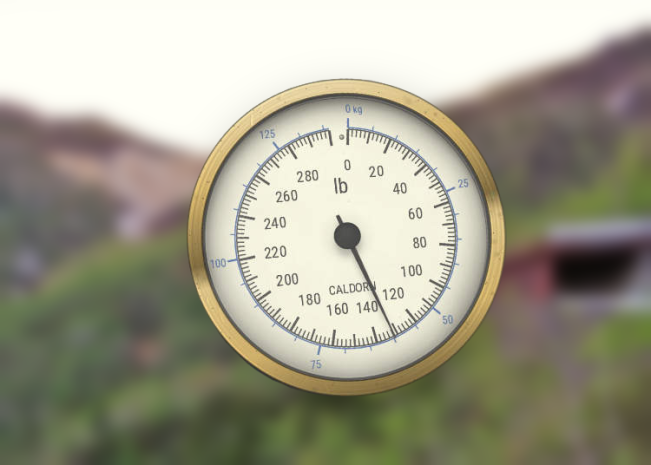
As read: 132
